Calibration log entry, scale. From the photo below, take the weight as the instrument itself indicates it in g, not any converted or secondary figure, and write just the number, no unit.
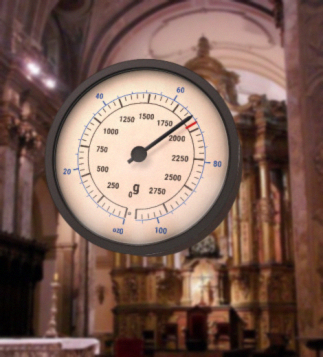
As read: 1900
